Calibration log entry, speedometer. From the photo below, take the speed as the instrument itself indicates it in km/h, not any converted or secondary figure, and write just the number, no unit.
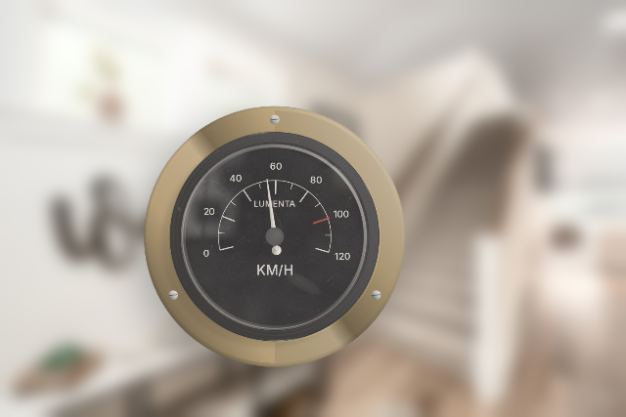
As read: 55
